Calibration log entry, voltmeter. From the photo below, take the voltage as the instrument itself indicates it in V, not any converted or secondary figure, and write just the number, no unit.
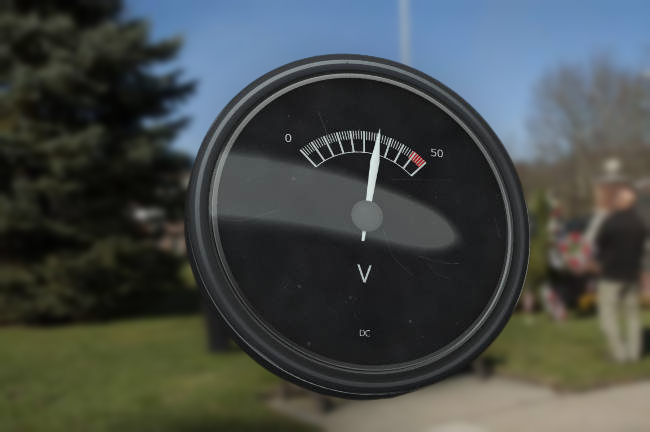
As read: 30
